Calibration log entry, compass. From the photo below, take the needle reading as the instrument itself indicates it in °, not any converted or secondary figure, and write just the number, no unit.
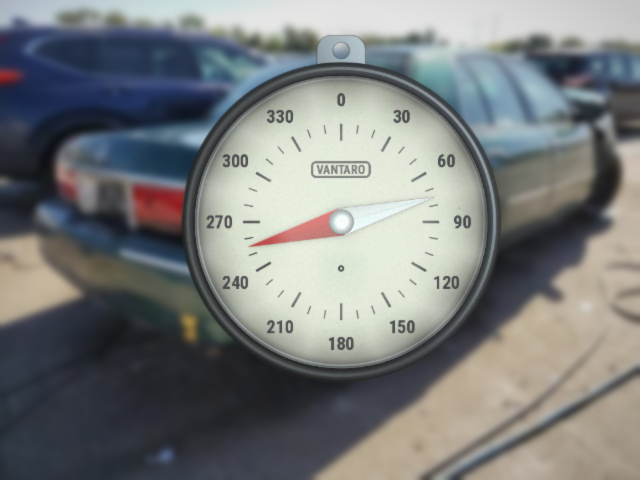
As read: 255
